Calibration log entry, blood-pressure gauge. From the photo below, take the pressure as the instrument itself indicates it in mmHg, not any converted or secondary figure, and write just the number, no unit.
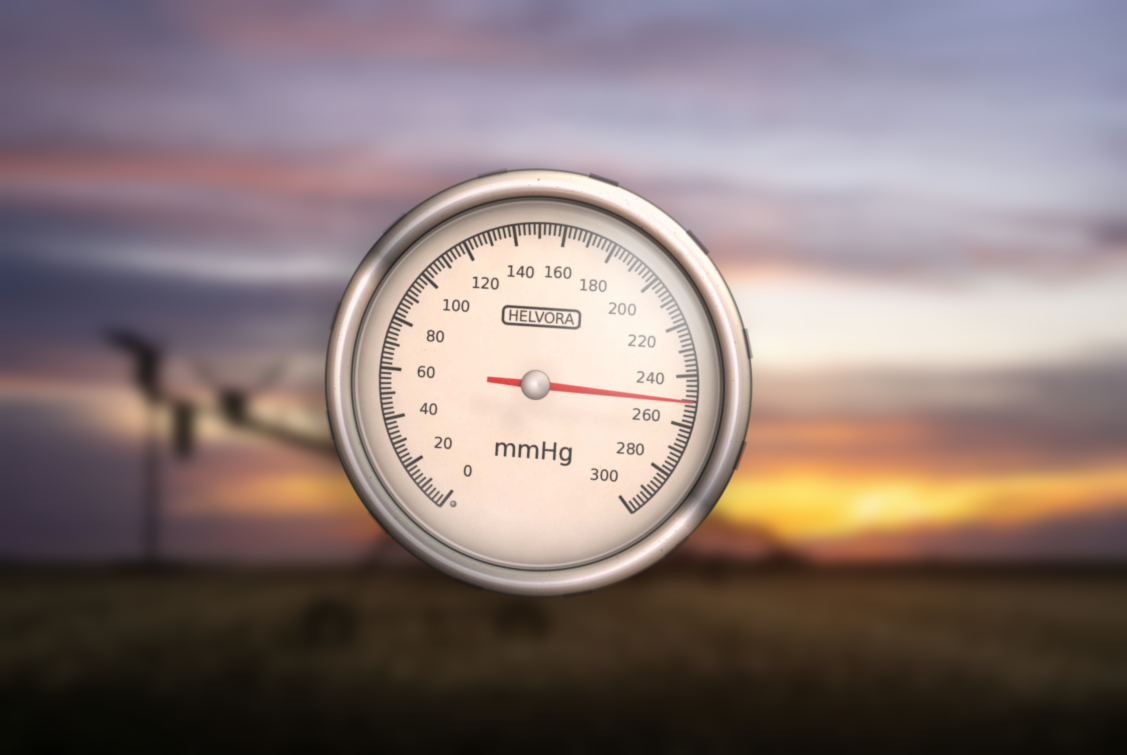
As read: 250
